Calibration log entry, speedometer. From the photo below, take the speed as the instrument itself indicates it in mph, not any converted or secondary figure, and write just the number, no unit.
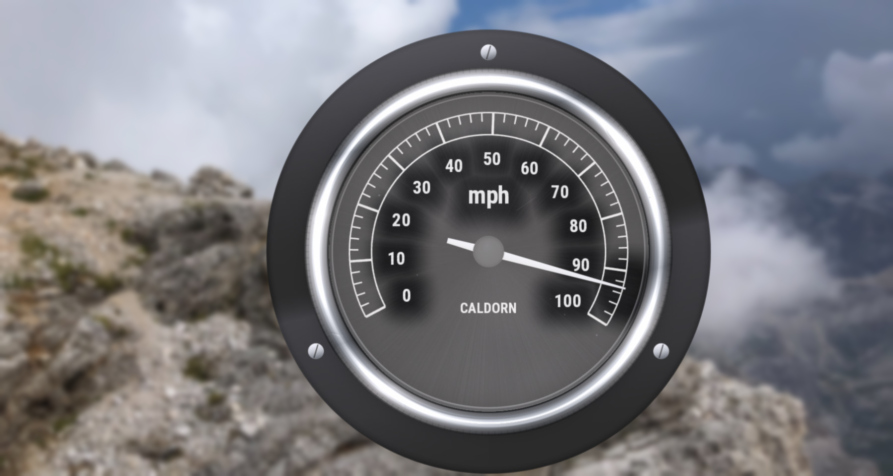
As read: 93
